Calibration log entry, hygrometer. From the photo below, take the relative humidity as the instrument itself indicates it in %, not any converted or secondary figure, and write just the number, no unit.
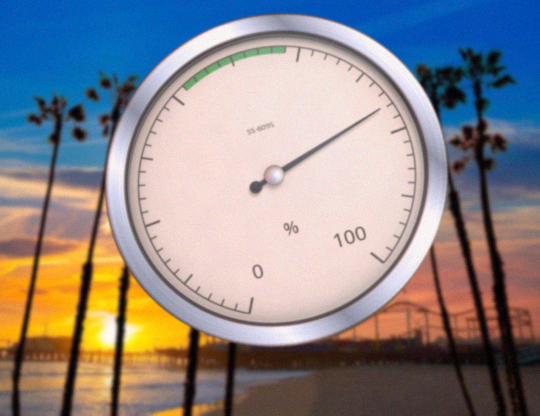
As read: 76
